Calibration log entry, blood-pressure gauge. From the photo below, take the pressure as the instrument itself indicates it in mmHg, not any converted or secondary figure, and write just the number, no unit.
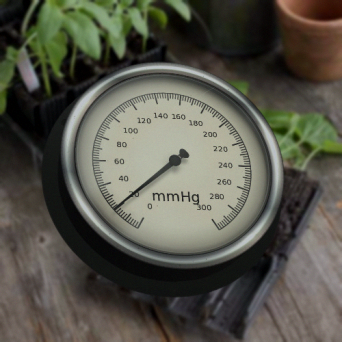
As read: 20
